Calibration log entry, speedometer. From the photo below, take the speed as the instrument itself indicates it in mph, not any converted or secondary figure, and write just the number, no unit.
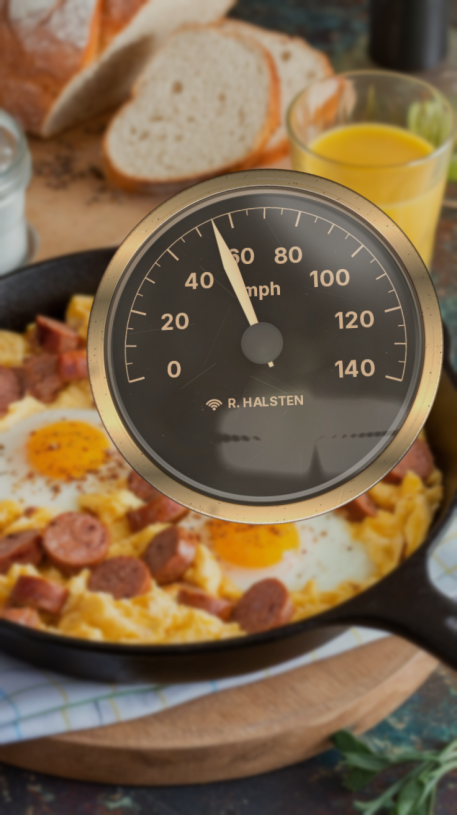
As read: 55
